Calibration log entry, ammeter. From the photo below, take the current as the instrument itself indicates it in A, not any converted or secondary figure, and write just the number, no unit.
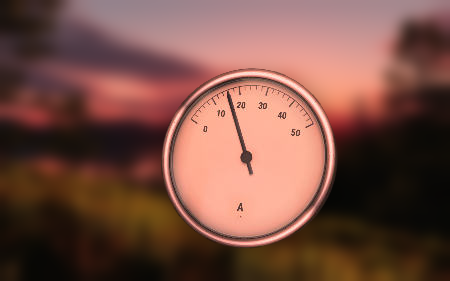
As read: 16
